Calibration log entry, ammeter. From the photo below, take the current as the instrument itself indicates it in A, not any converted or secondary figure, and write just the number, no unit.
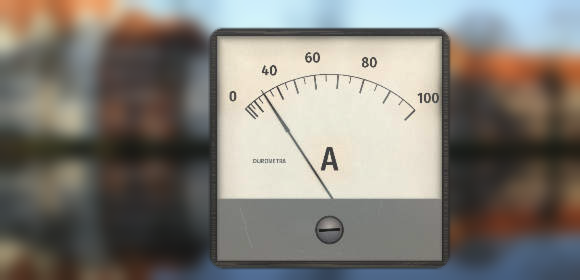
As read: 30
